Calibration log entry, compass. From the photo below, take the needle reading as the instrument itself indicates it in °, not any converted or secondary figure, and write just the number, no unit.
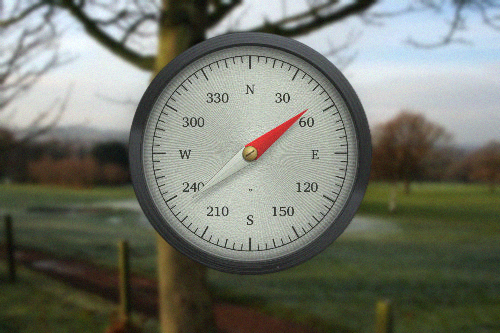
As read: 52.5
